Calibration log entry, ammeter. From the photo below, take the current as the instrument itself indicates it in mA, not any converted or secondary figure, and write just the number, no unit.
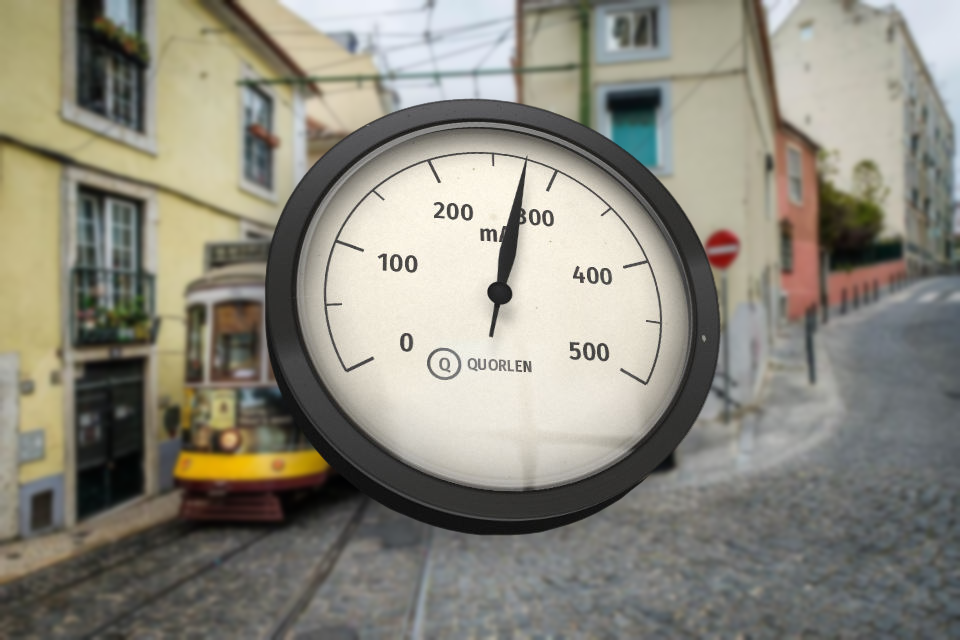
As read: 275
